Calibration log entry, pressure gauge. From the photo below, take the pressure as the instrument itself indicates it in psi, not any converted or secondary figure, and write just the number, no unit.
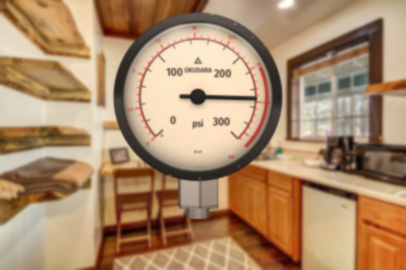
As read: 250
